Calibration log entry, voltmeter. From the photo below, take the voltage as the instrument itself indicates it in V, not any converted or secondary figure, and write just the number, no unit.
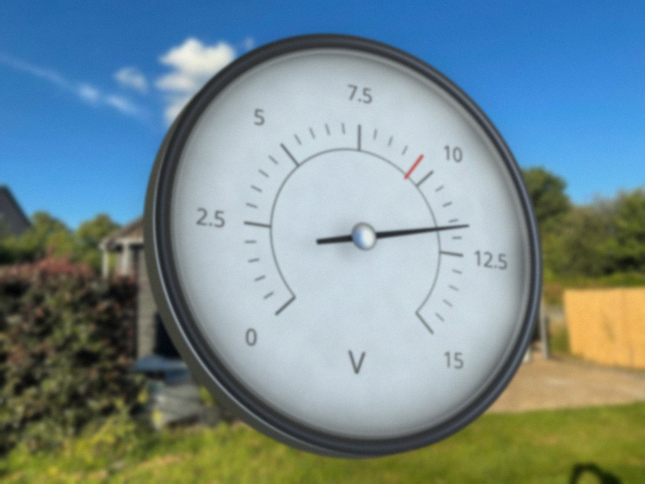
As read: 11.75
